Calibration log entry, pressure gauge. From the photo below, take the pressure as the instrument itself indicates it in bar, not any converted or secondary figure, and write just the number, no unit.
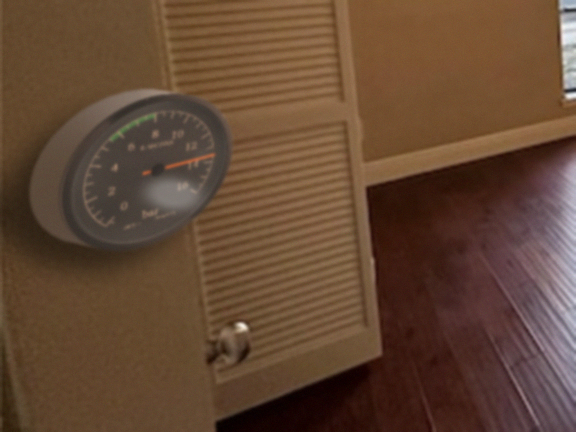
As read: 13.5
